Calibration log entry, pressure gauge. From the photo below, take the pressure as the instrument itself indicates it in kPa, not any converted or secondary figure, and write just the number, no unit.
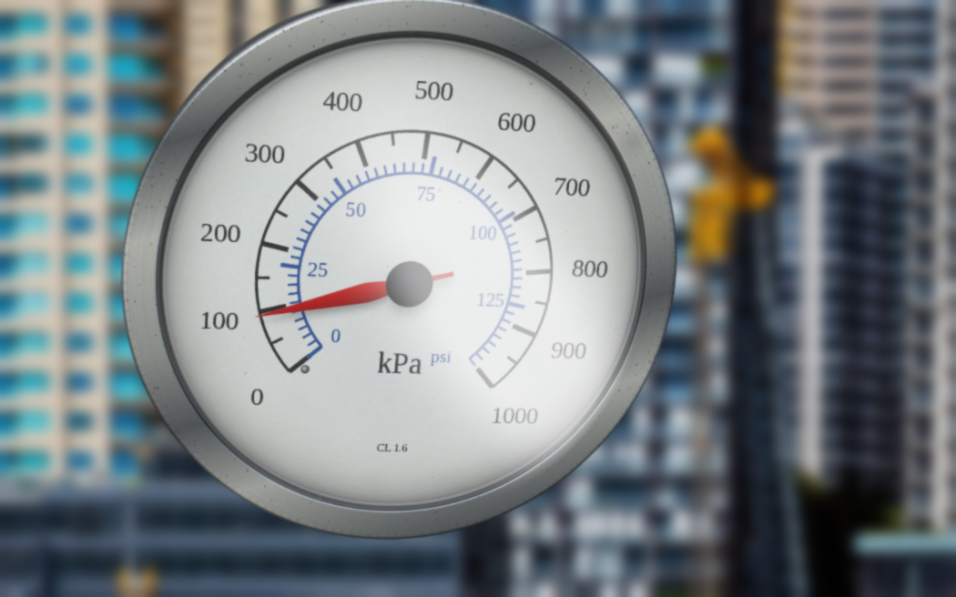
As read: 100
